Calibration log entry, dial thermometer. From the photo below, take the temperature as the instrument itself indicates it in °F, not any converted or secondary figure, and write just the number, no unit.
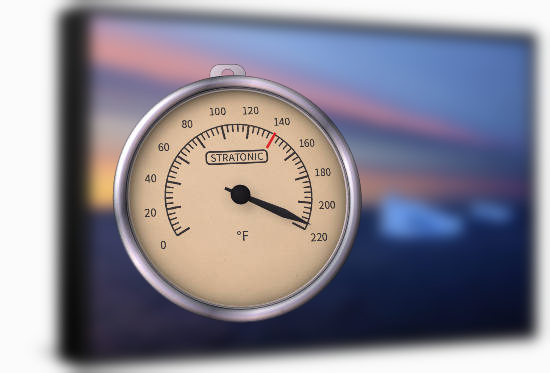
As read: 216
